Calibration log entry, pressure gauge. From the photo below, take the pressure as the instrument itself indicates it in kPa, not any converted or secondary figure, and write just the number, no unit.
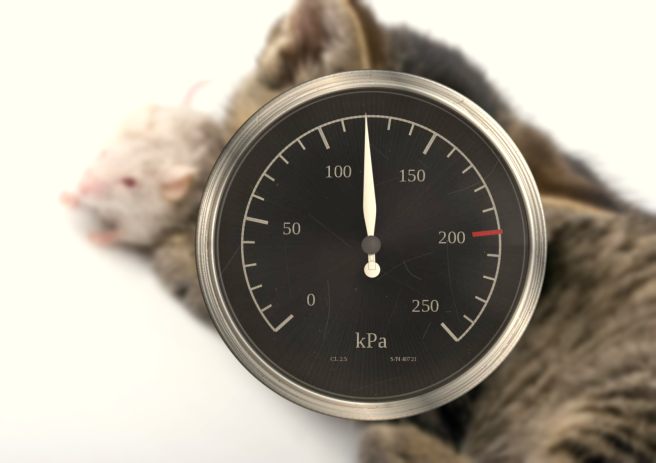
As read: 120
